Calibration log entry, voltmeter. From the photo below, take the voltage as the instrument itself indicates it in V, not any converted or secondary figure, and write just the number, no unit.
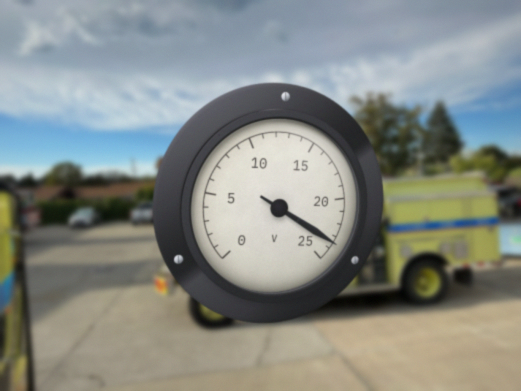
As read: 23.5
